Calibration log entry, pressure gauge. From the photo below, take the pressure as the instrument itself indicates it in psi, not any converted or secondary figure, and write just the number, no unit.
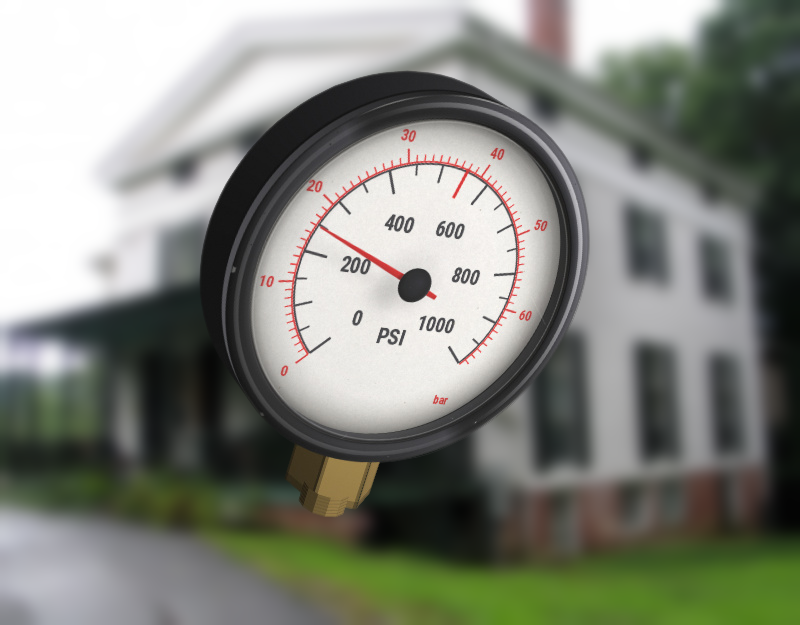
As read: 250
